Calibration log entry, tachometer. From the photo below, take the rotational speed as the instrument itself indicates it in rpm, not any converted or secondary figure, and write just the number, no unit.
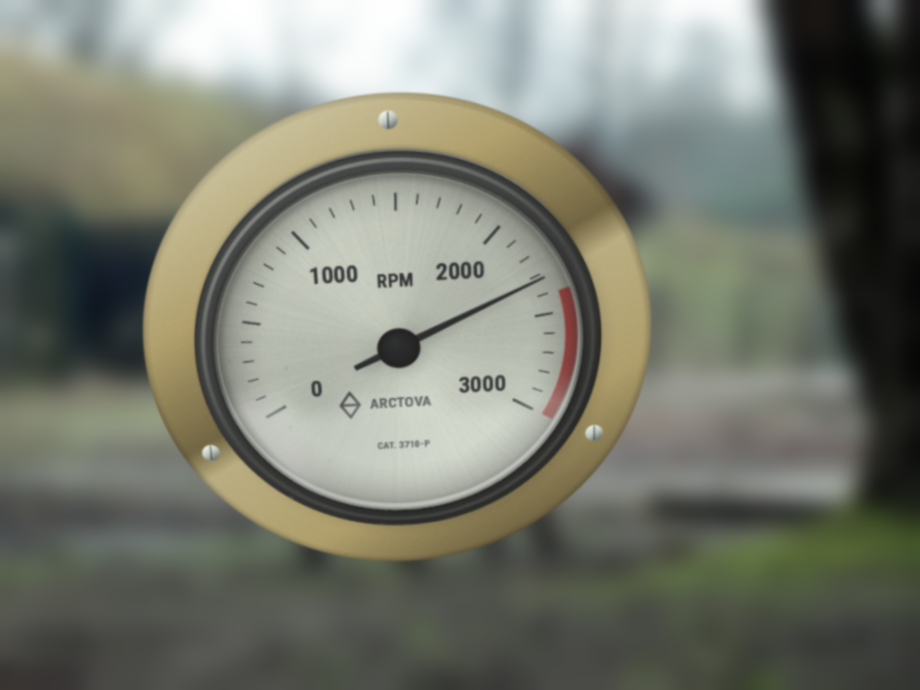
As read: 2300
